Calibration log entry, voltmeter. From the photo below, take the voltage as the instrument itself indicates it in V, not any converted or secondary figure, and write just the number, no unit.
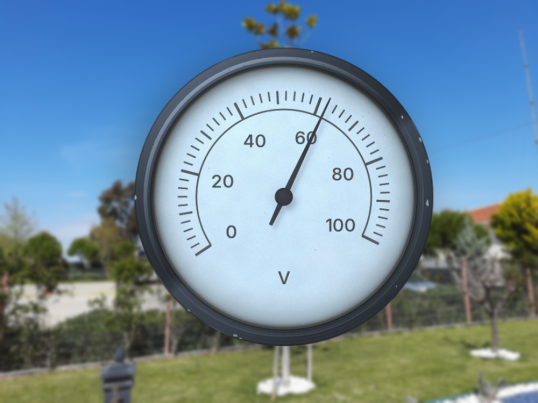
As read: 62
